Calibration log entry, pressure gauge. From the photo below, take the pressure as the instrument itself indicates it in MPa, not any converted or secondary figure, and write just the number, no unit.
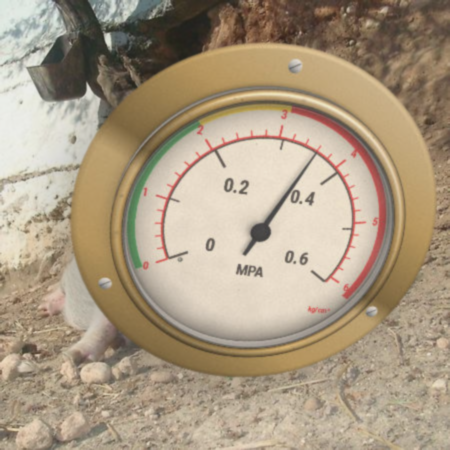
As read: 0.35
